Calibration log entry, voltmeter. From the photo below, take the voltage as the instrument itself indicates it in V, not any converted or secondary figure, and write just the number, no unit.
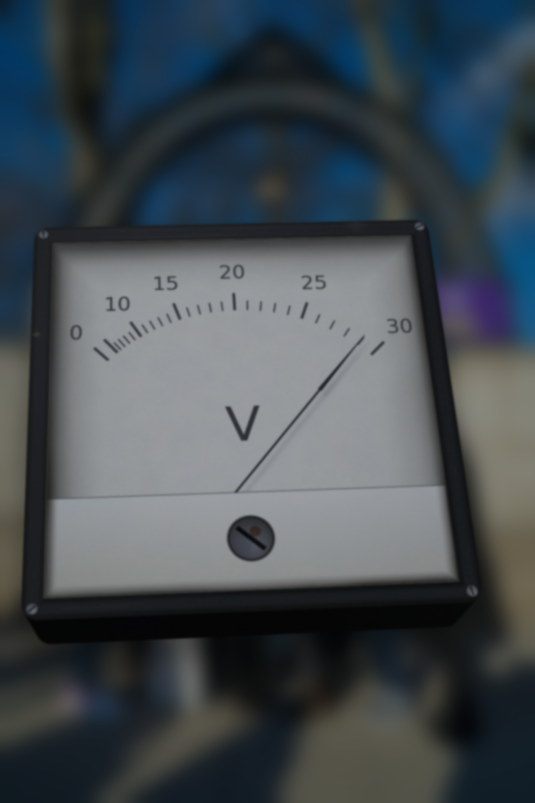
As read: 29
